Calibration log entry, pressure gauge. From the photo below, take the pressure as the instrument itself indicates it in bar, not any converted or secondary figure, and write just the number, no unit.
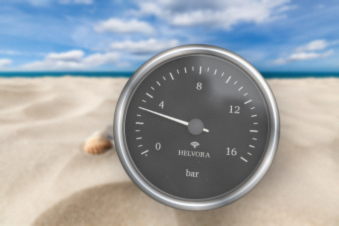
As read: 3
